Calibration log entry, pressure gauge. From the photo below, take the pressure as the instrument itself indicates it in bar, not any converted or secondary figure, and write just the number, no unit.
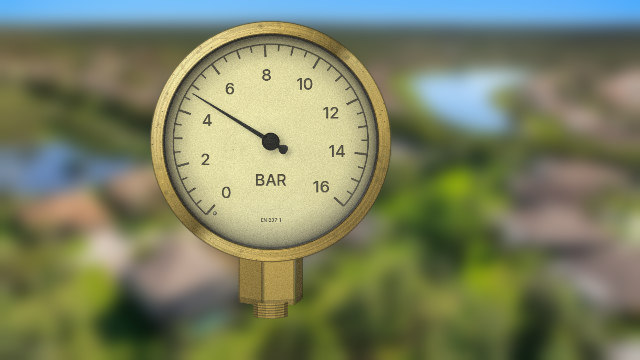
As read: 4.75
